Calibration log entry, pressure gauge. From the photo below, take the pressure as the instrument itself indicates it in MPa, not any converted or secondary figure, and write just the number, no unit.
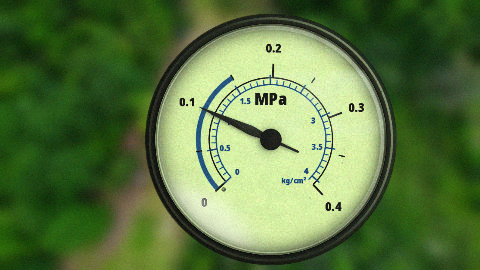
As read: 0.1
